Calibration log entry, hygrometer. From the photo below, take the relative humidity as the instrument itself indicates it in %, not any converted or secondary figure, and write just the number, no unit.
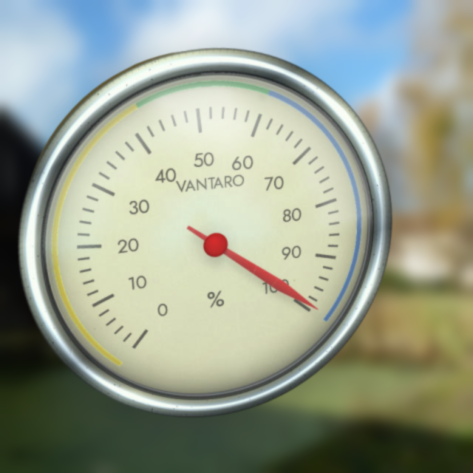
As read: 99
